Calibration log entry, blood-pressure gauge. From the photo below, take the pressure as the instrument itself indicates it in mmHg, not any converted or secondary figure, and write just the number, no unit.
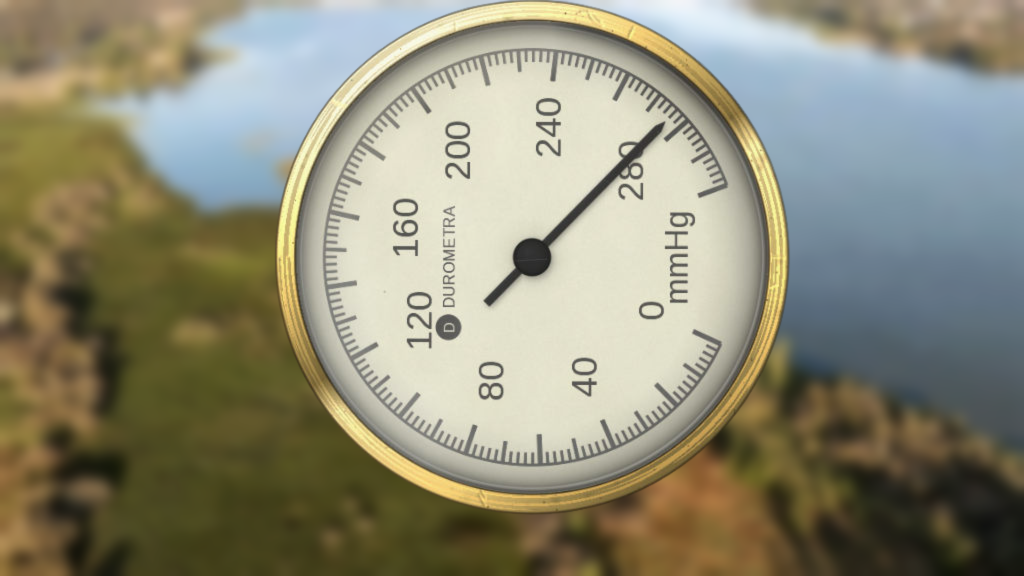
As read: 276
